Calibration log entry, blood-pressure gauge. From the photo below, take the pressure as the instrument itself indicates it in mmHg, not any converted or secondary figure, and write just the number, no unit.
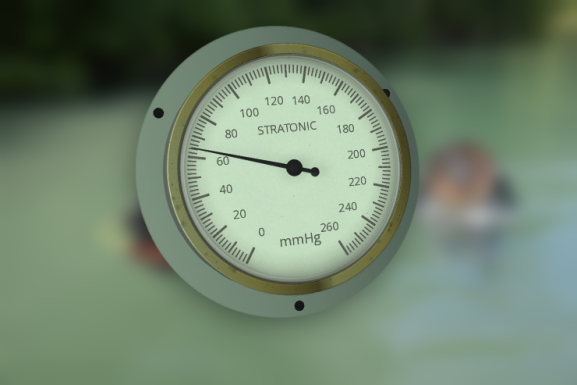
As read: 64
